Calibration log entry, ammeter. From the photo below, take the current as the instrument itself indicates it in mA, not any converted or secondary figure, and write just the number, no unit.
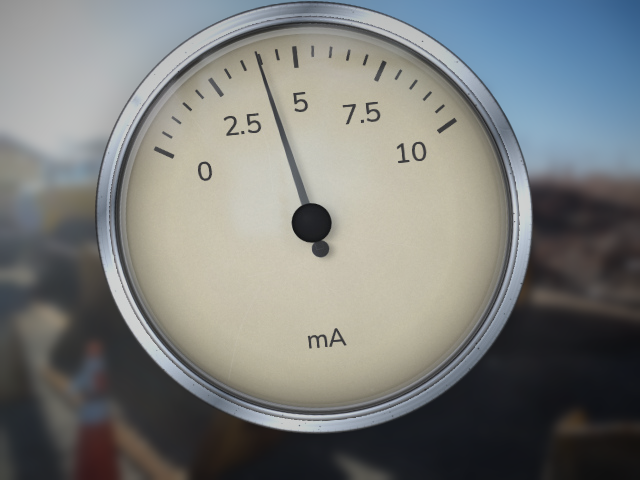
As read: 4
